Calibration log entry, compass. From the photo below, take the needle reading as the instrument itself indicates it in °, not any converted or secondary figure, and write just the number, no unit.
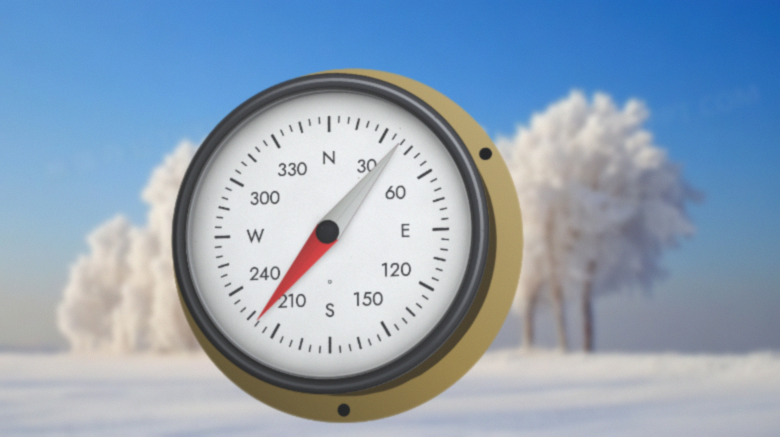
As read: 220
